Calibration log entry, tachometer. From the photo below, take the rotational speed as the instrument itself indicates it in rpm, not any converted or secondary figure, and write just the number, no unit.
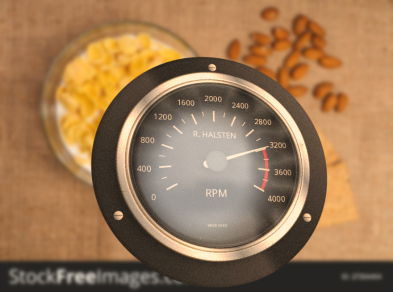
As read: 3200
